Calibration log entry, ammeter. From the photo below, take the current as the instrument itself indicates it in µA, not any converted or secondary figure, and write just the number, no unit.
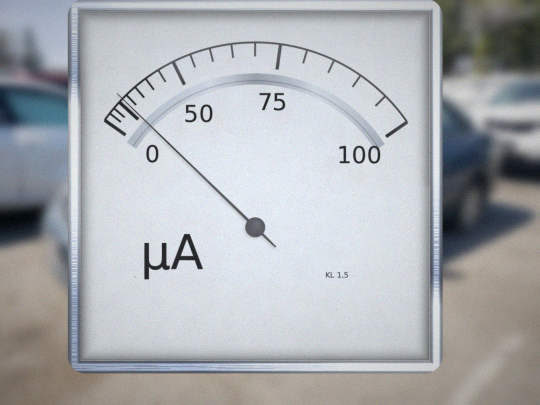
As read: 27.5
